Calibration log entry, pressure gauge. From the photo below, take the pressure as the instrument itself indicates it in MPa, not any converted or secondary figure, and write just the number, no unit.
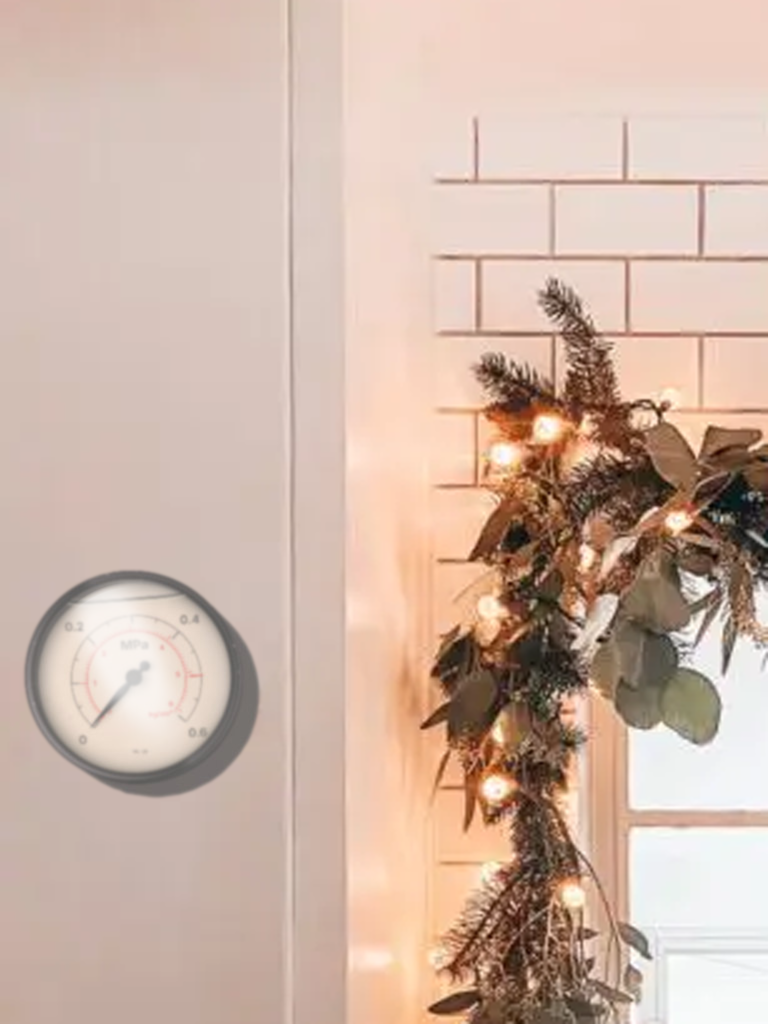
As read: 0
